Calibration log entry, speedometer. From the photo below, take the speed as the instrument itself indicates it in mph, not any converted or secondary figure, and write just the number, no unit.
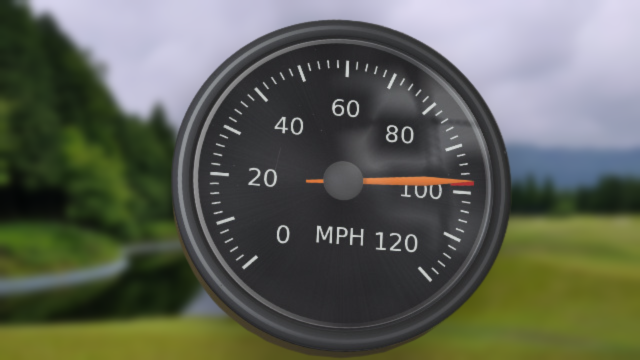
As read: 98
